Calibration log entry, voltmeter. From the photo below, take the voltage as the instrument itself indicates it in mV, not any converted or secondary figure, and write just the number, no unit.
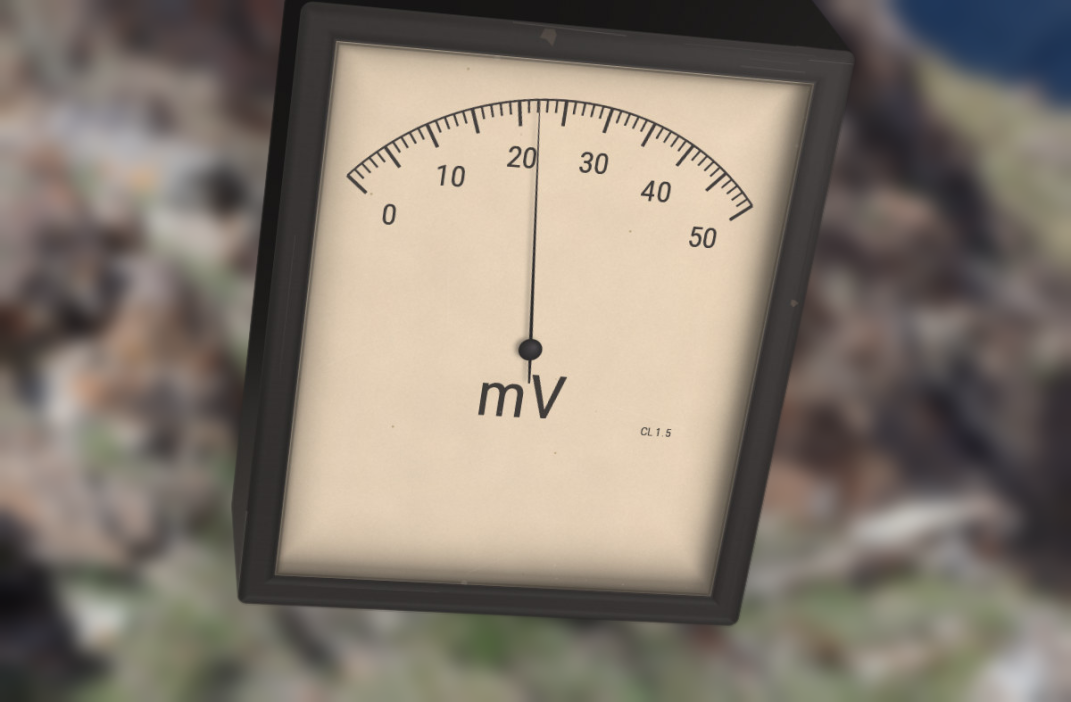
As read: 22
